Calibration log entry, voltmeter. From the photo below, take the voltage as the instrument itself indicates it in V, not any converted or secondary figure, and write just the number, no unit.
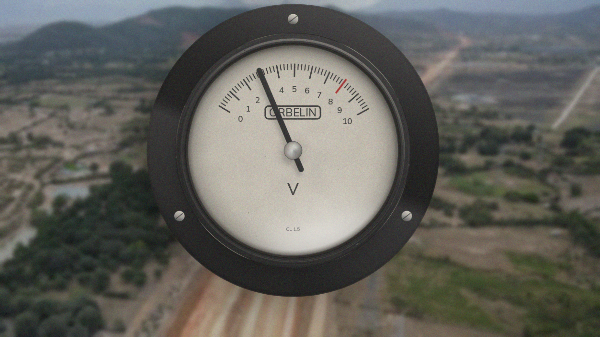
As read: 3
